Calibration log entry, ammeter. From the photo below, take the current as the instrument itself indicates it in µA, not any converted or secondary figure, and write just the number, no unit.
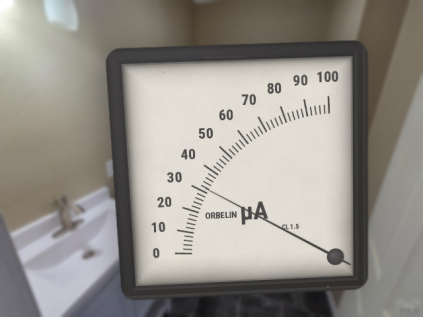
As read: 32
